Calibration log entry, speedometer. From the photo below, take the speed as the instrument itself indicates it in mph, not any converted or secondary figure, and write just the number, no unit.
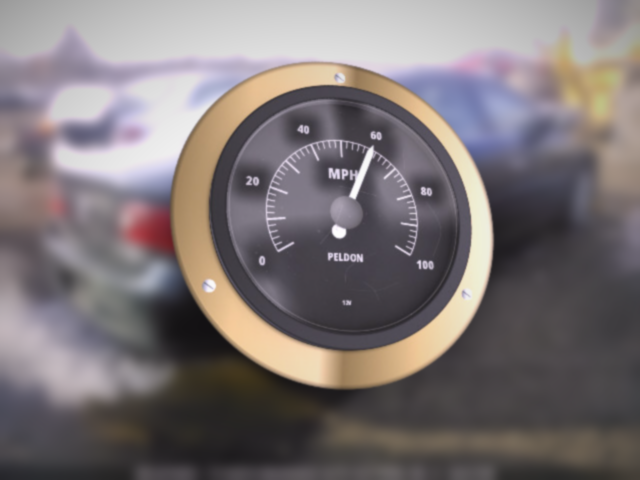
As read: 60
